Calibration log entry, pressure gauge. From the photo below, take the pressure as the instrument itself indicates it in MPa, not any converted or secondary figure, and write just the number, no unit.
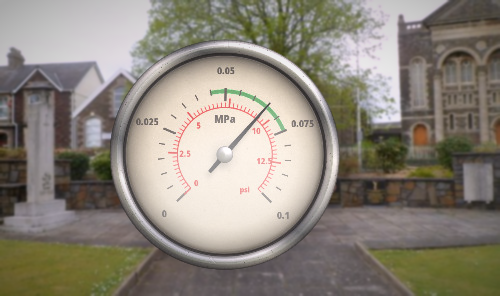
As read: 0.065
